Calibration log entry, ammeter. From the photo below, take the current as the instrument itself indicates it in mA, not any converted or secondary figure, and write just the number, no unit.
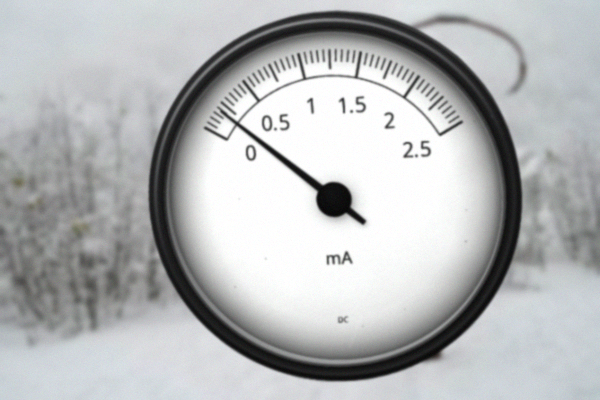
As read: 0.2
